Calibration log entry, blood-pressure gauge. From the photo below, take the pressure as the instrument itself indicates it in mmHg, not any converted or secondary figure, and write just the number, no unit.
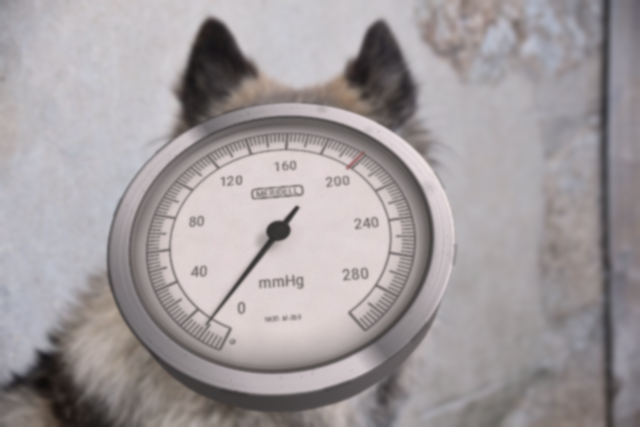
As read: 10
